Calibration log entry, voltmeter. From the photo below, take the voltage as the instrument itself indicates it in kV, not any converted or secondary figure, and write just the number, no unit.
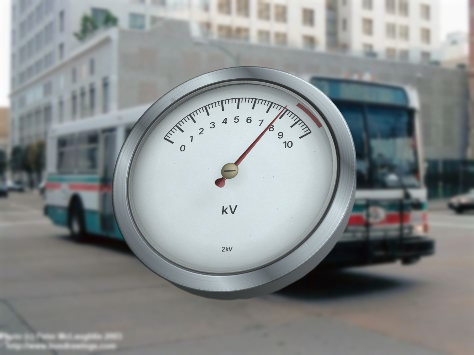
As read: 8
